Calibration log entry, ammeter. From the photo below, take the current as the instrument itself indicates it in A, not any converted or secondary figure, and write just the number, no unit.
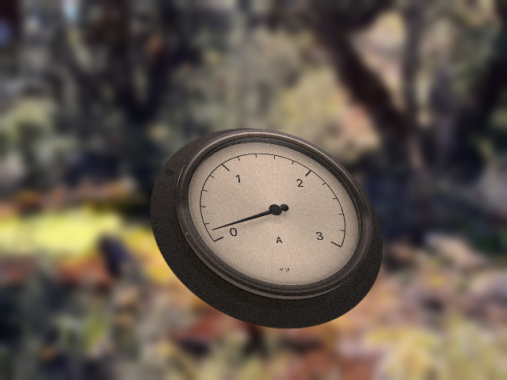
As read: 0.1
